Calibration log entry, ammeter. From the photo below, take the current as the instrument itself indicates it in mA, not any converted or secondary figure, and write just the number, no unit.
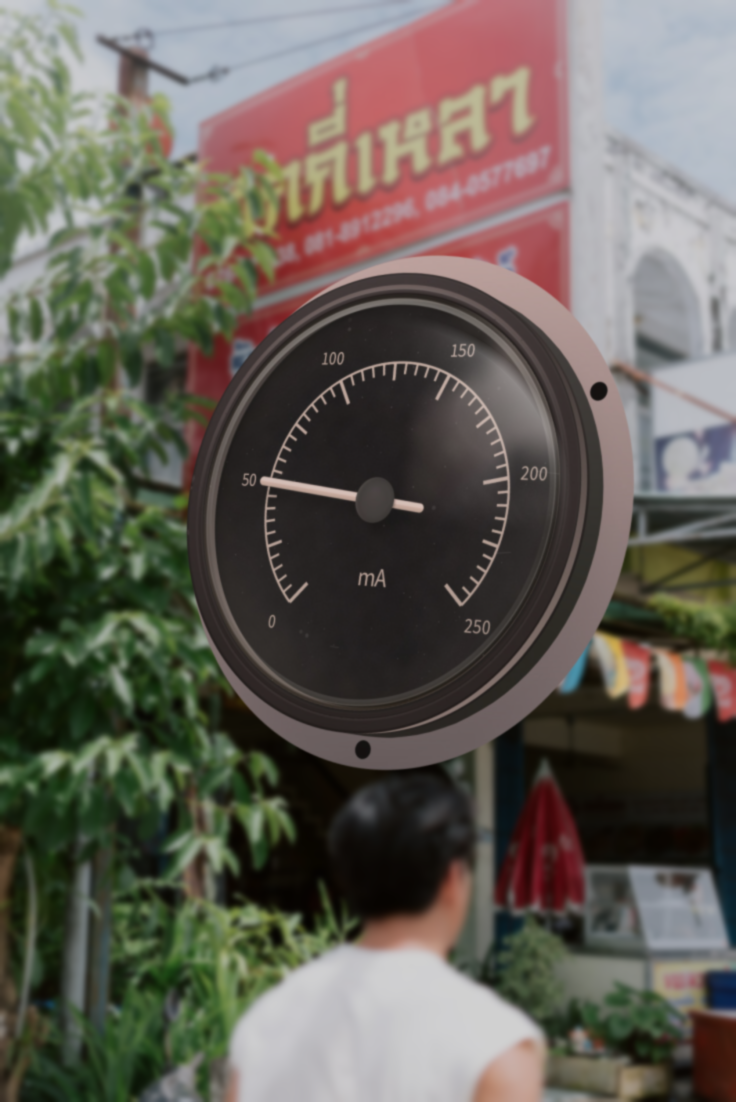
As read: 50
